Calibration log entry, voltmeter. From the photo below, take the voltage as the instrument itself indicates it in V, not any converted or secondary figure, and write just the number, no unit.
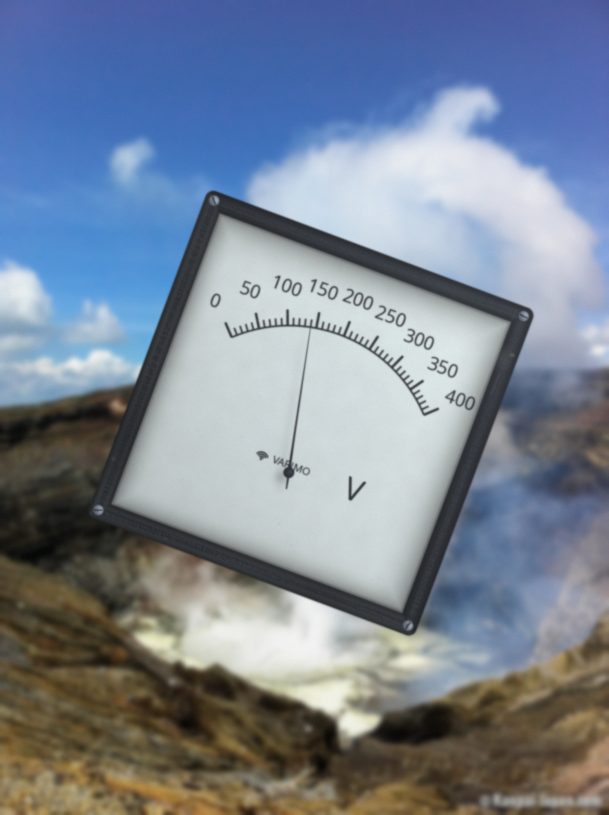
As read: 140
